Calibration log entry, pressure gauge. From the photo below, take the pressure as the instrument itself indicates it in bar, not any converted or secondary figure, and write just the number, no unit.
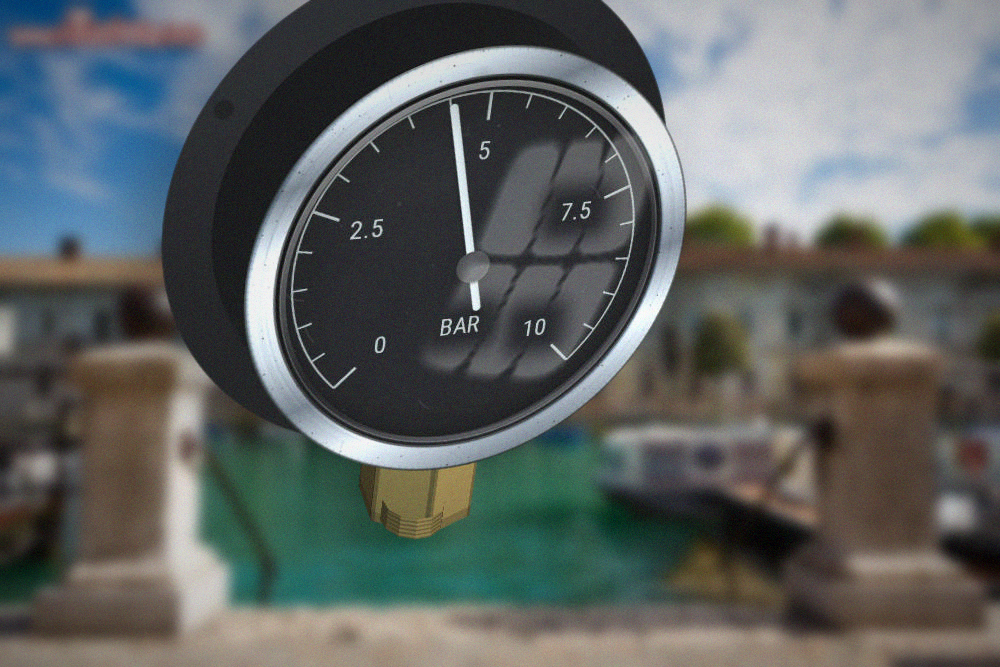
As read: 4.5
